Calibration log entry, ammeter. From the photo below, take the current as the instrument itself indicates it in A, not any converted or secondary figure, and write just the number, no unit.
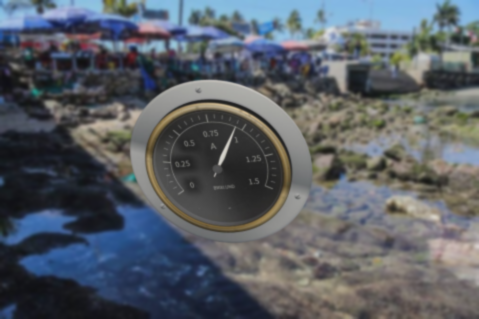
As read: 0.95
